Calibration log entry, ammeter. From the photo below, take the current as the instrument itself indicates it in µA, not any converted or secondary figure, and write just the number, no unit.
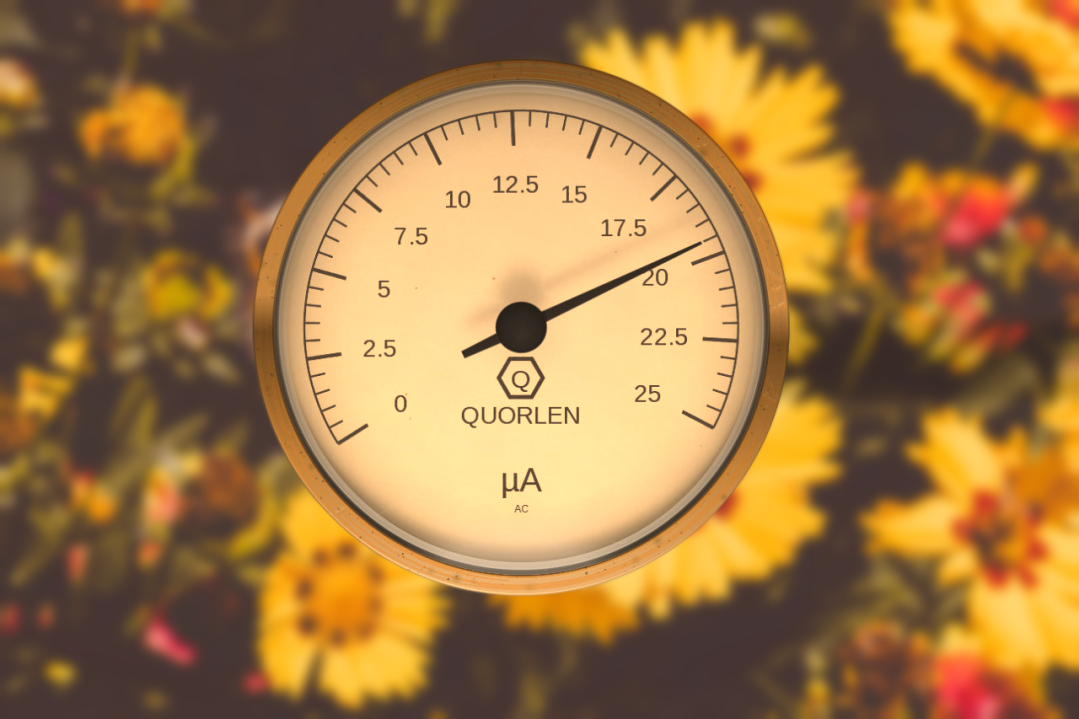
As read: 19.5
